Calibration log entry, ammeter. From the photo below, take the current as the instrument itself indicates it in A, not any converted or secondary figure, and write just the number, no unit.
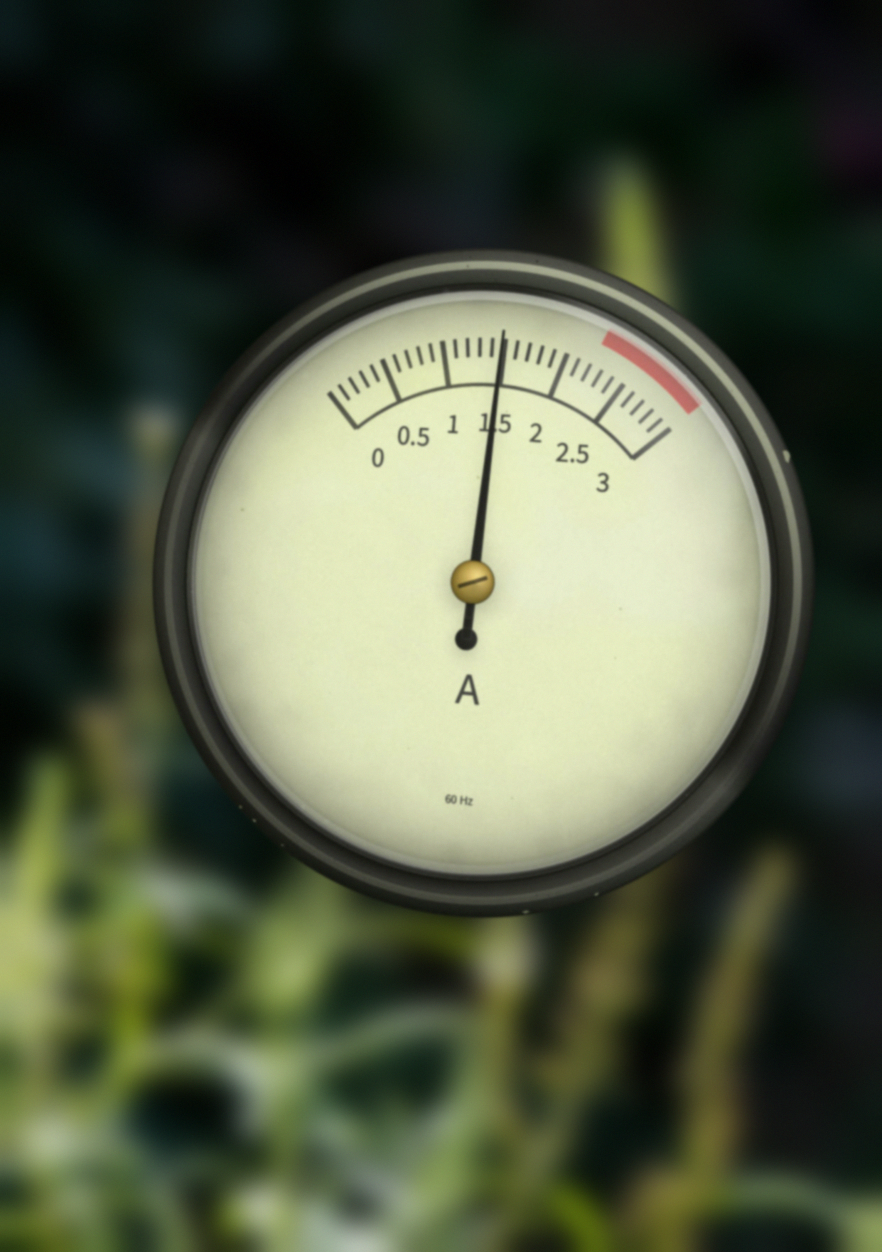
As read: 1.5
